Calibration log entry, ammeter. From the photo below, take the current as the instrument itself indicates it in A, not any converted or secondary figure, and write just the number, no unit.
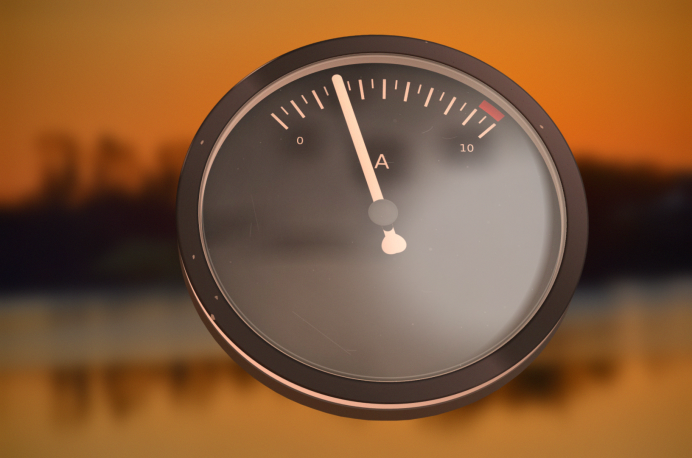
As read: 3
